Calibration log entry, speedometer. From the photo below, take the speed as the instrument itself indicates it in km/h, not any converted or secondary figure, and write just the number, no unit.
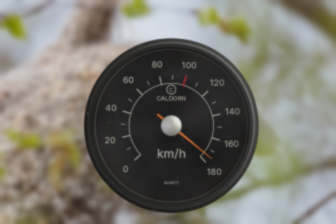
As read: 175
